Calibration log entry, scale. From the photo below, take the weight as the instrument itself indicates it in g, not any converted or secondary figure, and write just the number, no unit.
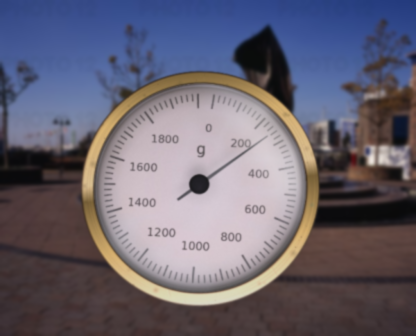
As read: 260
